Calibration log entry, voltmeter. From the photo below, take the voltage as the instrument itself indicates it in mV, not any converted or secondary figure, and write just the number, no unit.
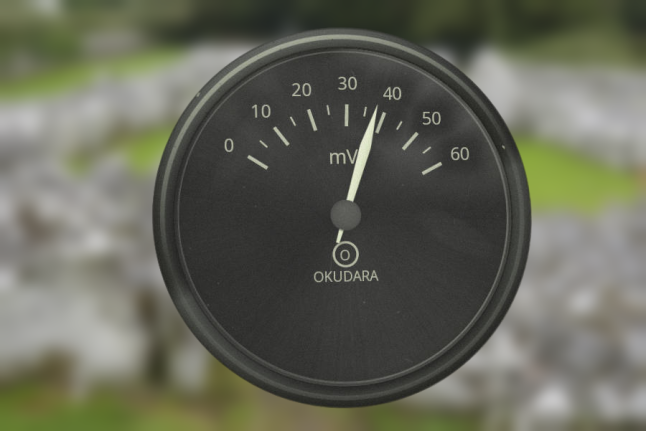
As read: 37.5
